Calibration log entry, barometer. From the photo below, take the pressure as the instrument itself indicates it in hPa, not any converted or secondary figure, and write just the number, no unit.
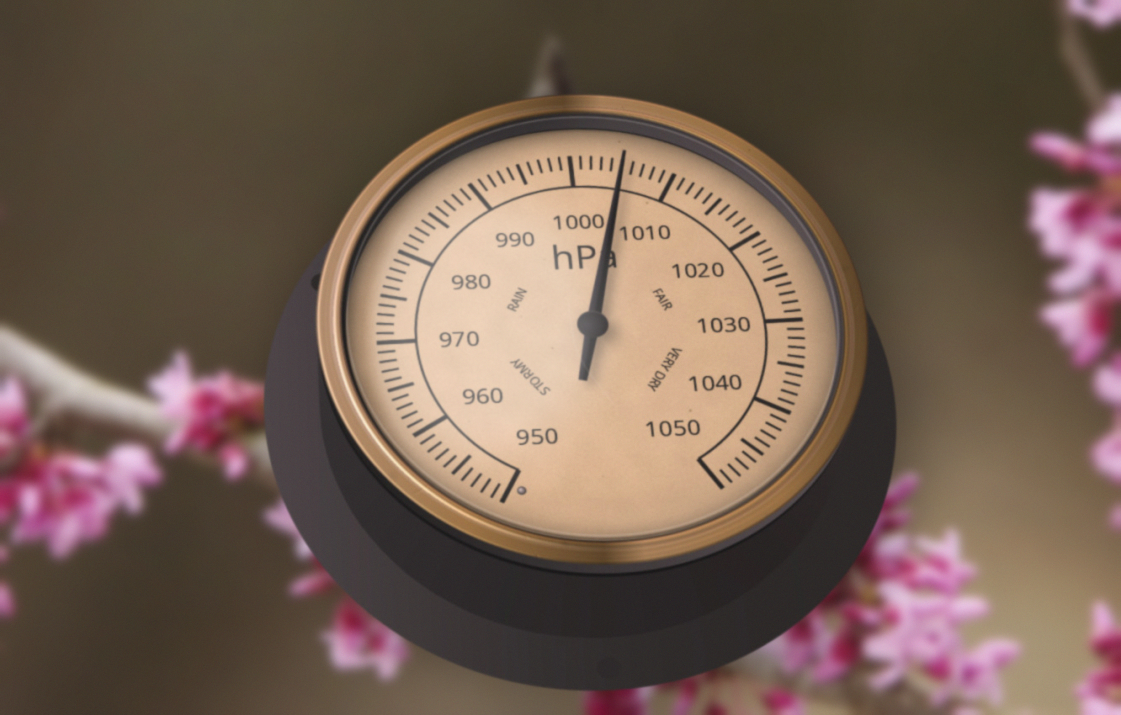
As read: 1005
